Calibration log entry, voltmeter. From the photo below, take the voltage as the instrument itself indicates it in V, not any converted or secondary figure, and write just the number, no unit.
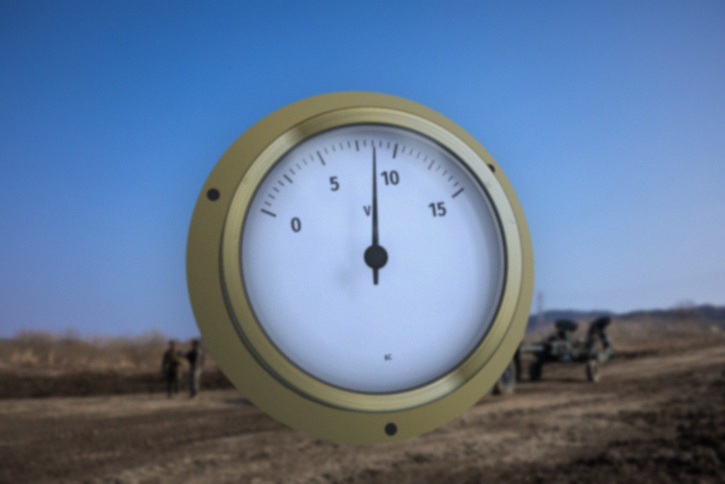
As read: 8.5
